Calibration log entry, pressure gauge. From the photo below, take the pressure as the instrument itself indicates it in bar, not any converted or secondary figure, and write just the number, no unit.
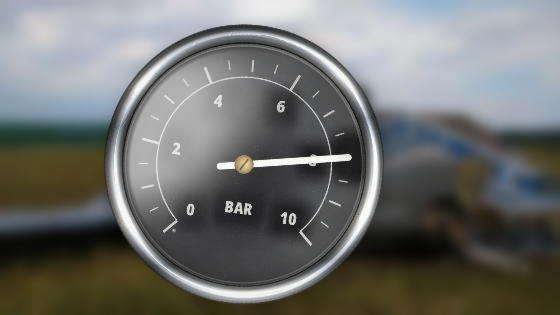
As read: 8
